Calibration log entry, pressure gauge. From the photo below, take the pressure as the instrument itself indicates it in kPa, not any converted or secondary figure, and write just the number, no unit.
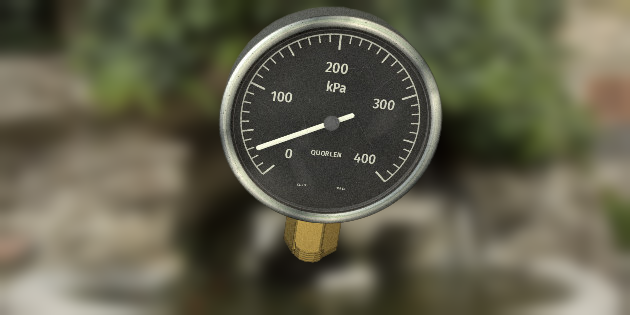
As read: 30
